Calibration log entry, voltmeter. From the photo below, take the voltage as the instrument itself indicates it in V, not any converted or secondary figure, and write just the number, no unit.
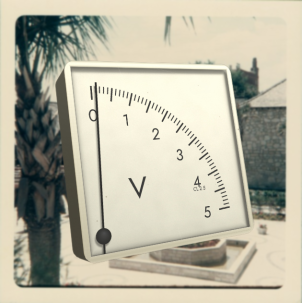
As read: 0.1
